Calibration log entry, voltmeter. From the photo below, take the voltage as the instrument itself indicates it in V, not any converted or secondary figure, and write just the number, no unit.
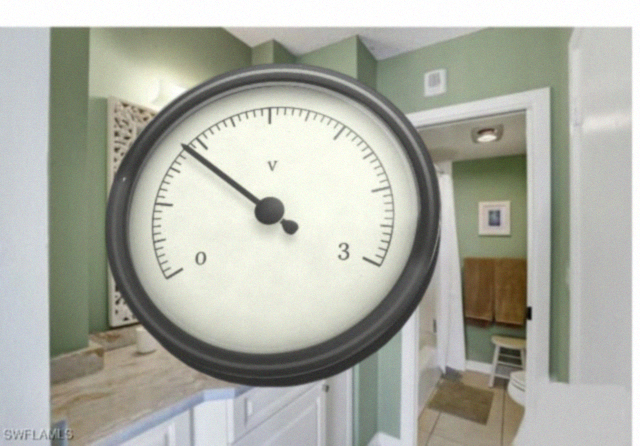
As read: 0.9
